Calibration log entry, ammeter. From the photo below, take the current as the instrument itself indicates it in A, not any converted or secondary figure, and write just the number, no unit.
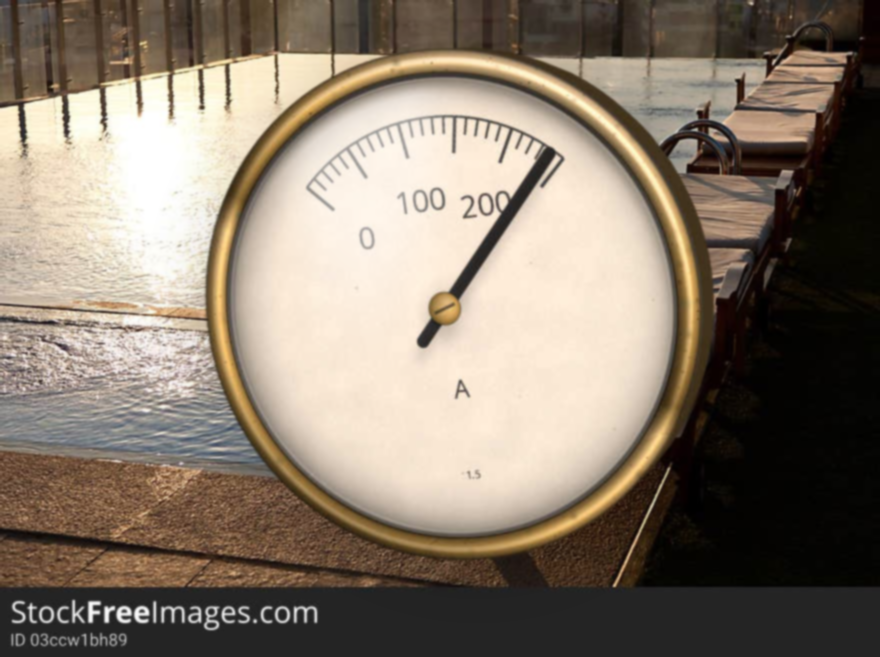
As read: 240
